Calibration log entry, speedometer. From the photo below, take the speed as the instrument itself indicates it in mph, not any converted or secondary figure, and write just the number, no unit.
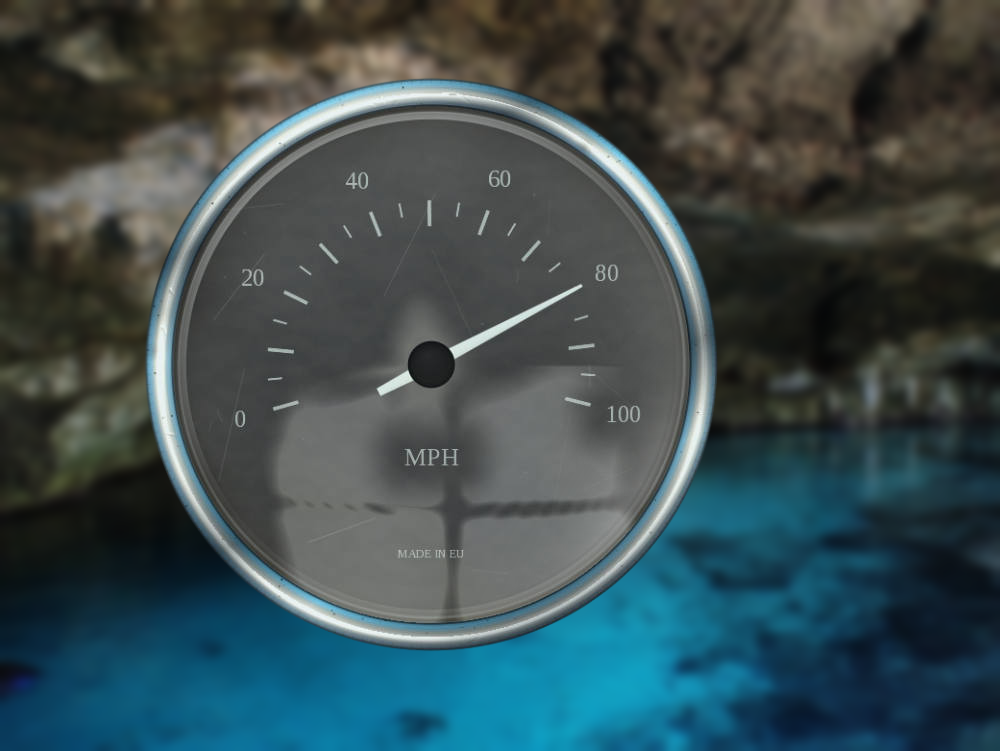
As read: 80
